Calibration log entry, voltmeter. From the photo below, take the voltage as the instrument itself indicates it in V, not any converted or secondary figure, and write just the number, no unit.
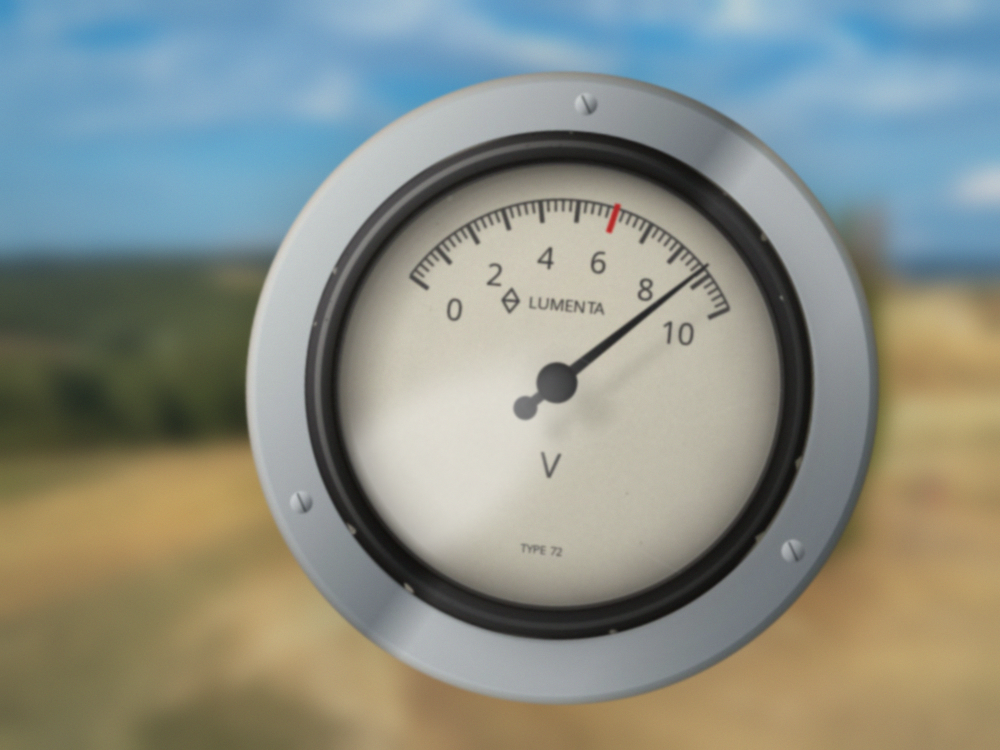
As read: 8.8
